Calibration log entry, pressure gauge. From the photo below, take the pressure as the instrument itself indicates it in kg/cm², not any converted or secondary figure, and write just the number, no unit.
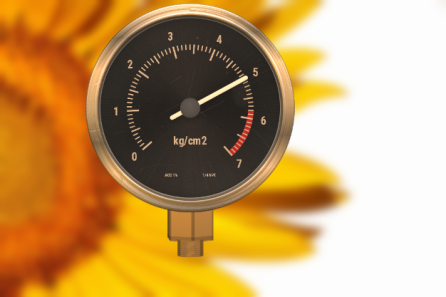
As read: 5
